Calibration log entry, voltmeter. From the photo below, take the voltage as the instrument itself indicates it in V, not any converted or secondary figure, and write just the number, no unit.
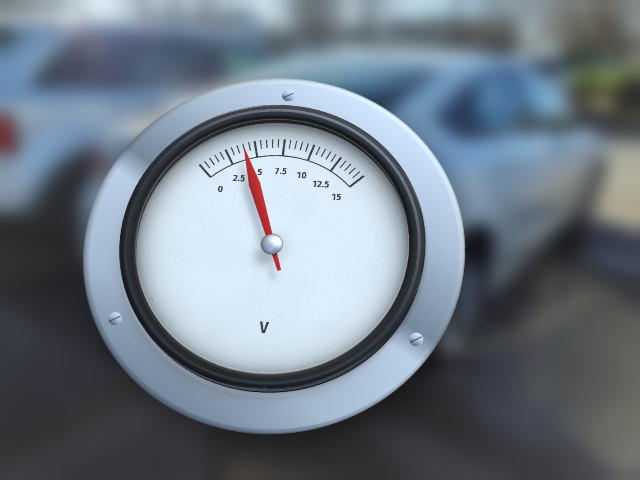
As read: 4
